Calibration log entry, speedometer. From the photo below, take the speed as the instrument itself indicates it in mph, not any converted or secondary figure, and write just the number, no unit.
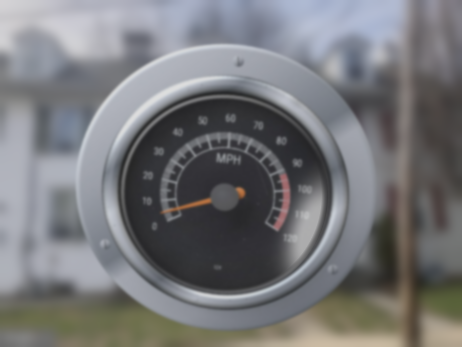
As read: 5
